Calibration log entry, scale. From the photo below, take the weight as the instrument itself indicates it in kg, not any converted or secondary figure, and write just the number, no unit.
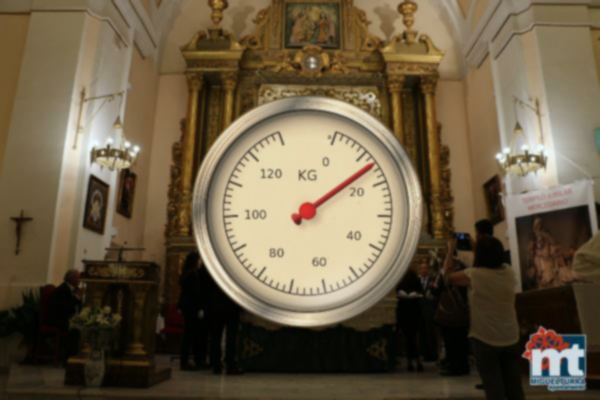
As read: 14
